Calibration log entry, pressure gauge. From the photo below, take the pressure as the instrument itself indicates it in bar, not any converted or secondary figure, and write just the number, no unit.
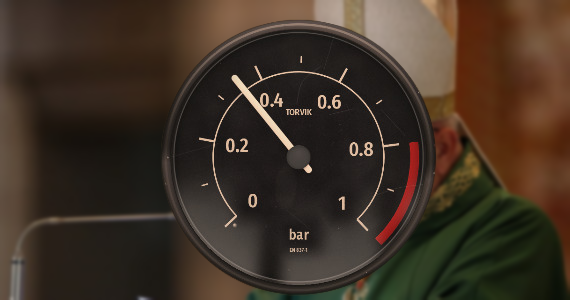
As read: 0.35
